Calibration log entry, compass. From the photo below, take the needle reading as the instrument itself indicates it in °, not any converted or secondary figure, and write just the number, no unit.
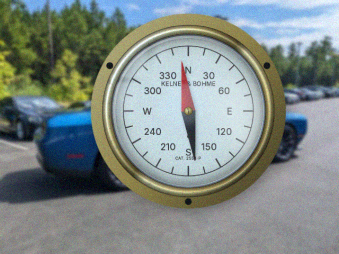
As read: 352.5
